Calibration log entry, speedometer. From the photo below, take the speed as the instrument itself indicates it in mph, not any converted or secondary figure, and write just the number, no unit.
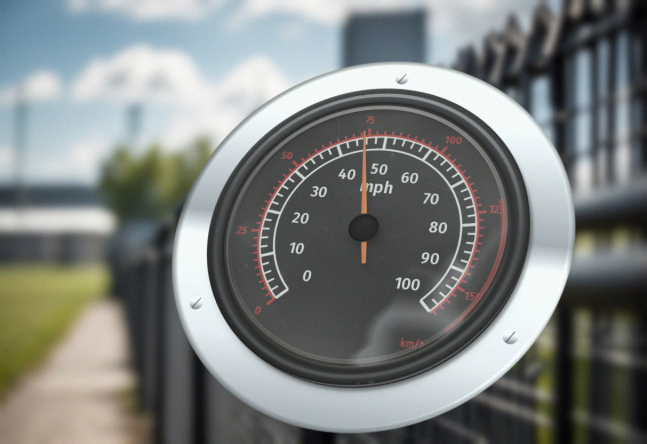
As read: 46
